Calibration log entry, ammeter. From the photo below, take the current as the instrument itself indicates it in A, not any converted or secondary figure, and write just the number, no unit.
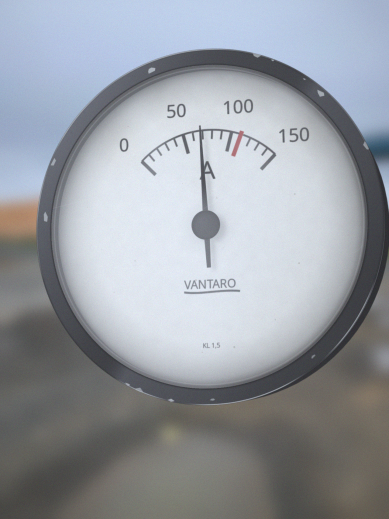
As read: 70
